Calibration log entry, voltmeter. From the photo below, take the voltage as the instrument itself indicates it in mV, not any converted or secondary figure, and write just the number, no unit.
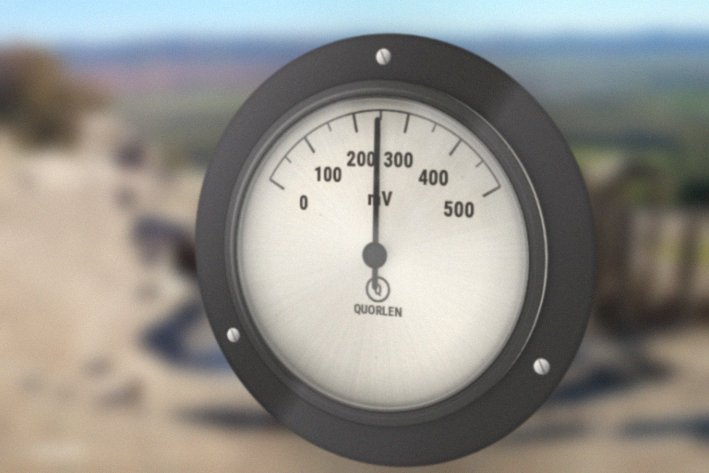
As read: 250
